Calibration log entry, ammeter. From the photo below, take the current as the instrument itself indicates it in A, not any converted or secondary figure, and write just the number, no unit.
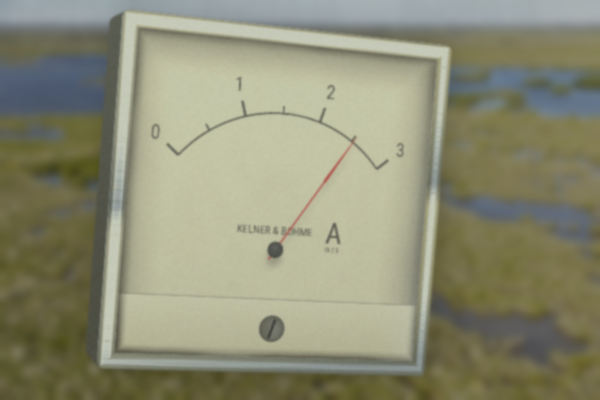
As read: 2.5
